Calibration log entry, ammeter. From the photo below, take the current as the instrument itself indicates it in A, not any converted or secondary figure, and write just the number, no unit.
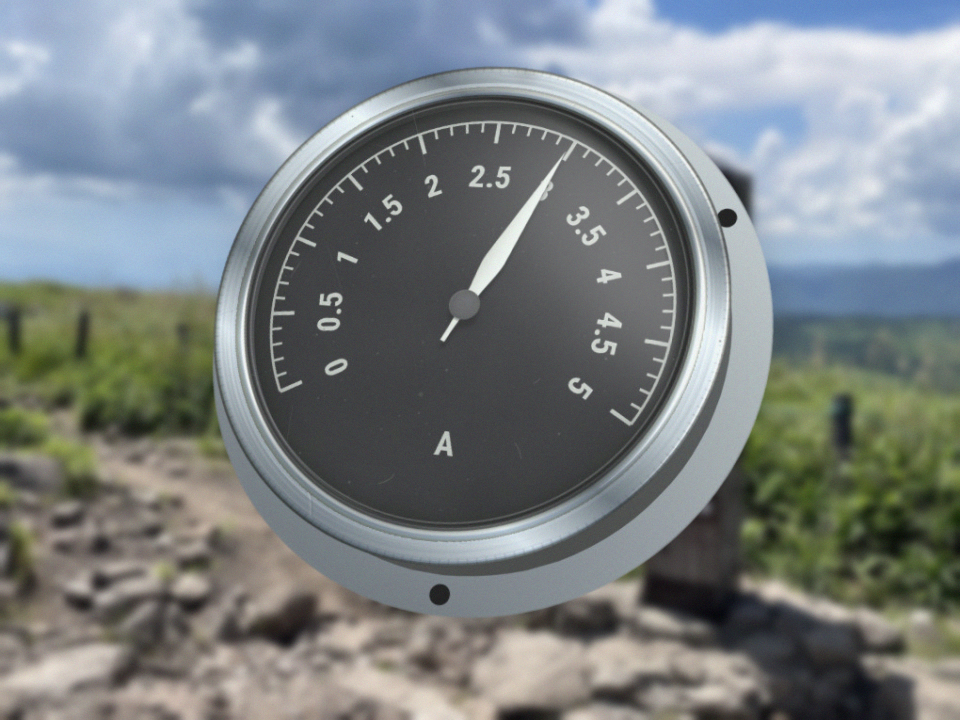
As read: 3
